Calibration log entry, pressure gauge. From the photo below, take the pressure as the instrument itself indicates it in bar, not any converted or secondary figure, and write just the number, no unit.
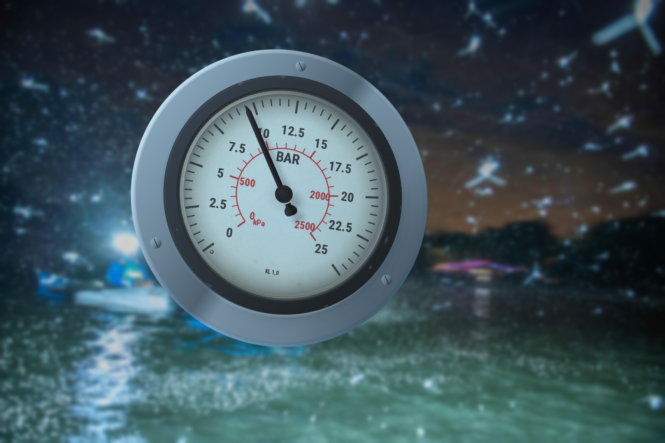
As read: 9.5
